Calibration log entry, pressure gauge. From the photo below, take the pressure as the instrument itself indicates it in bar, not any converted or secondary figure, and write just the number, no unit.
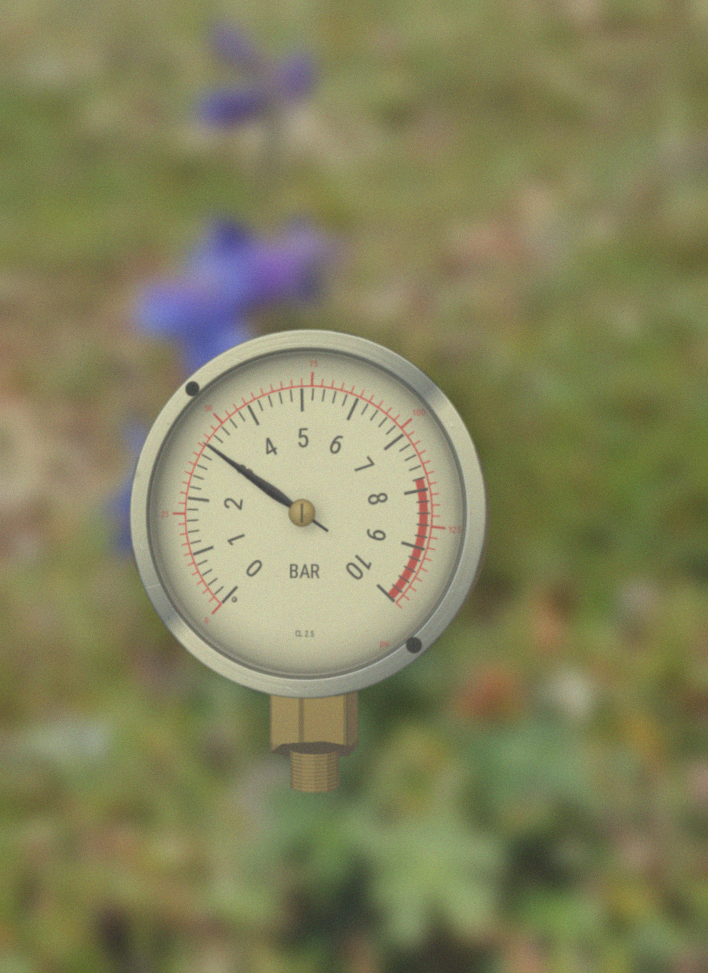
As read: 3
